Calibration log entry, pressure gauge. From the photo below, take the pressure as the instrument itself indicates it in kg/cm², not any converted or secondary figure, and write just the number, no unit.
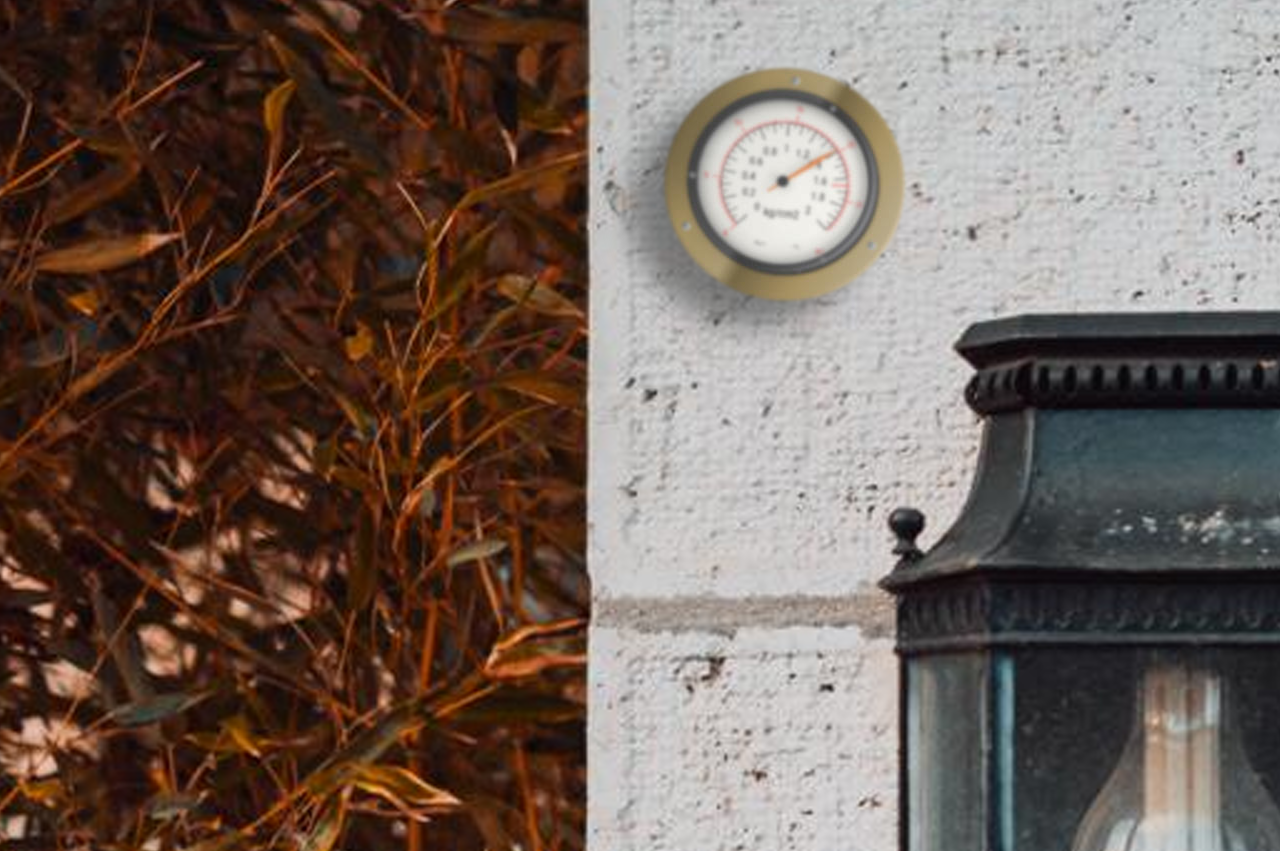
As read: 1.4
